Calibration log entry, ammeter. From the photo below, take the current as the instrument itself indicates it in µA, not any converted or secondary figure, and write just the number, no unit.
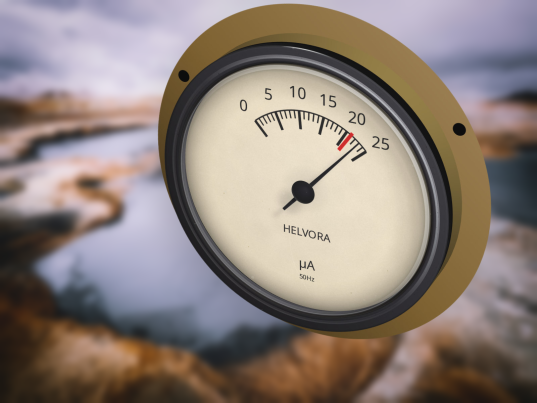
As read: 23
